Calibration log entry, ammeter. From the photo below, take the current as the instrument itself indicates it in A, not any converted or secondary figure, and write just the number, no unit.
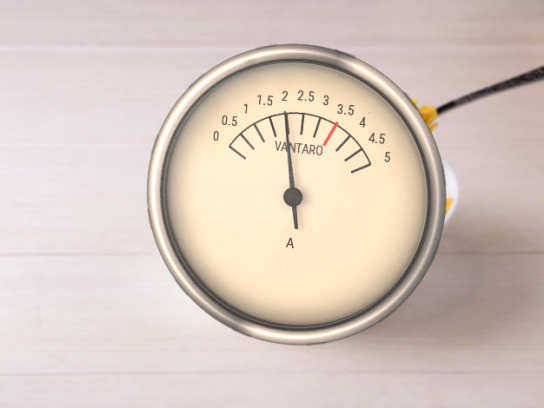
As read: 2
